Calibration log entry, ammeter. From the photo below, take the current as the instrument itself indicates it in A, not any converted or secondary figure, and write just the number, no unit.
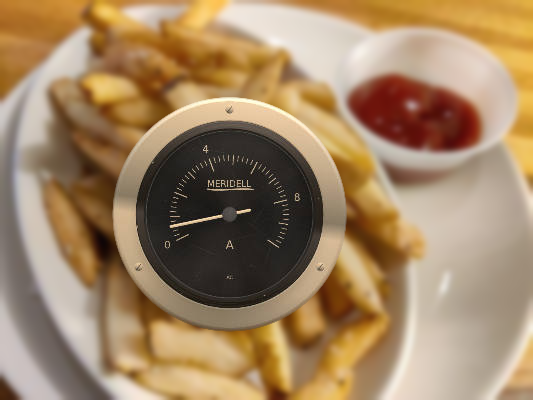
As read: 0.6
